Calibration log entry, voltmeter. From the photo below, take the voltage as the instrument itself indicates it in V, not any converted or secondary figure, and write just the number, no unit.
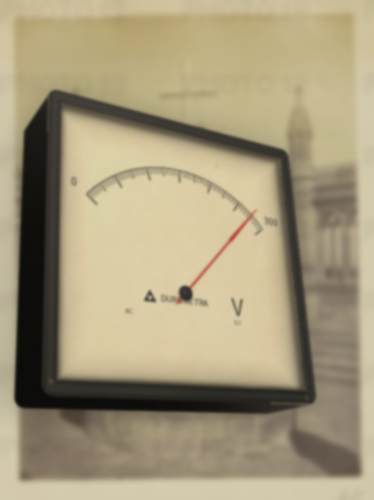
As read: 275
